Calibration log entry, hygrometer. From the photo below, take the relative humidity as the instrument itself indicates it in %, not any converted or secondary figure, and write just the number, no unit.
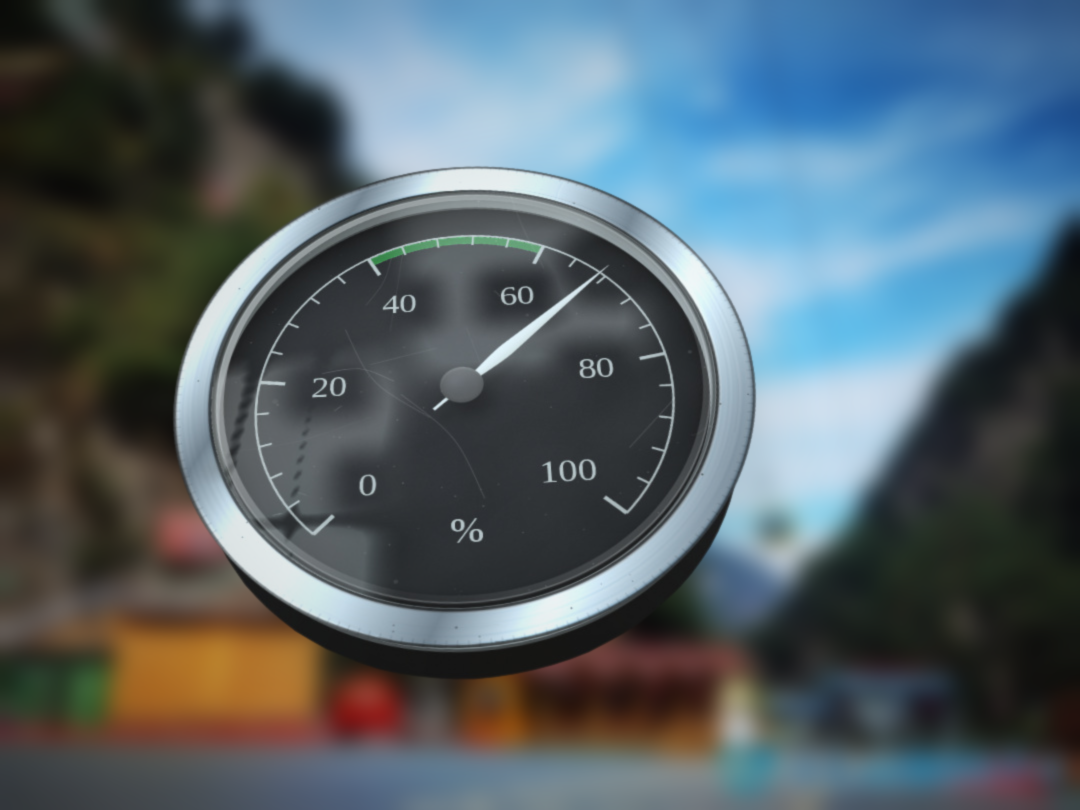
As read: 68
